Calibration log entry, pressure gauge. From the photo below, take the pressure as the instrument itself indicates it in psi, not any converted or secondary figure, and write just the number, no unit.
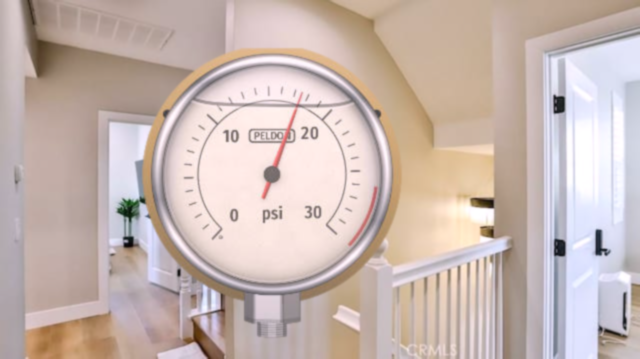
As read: 17.5
